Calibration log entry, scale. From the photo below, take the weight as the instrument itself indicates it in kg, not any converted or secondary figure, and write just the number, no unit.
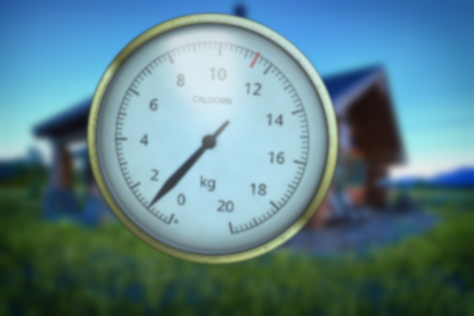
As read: 1
